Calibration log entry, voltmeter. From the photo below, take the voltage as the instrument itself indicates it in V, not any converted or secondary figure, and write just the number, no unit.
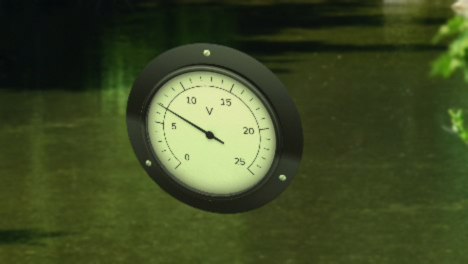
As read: 7
